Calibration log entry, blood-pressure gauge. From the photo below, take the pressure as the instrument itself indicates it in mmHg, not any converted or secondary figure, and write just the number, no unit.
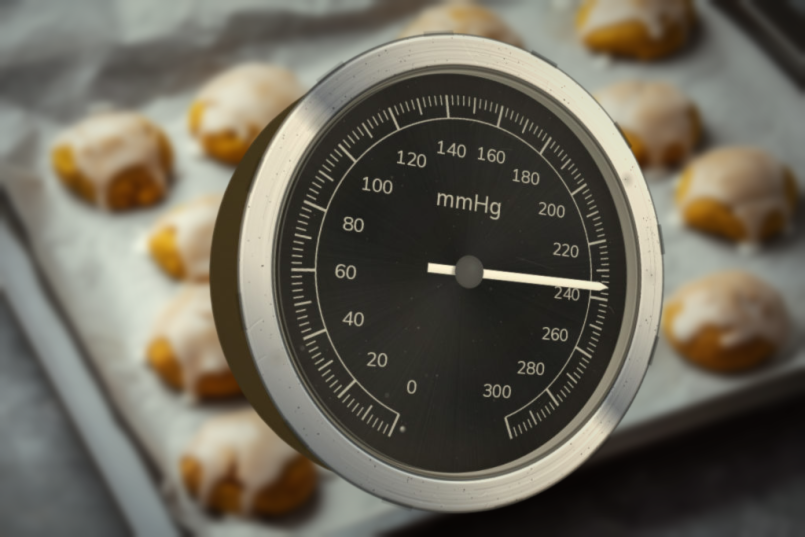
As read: 236
